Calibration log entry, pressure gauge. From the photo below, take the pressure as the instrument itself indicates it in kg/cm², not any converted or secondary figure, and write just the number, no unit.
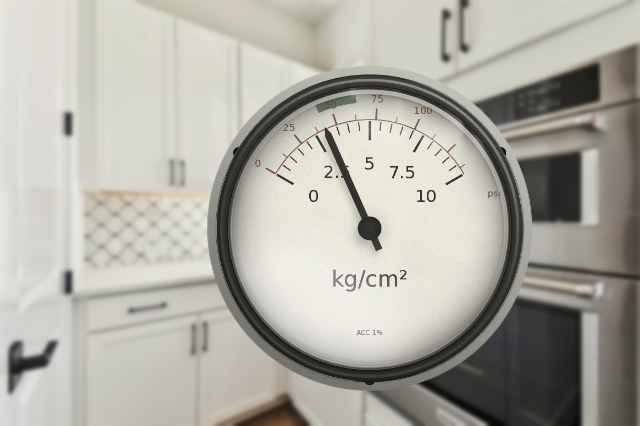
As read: 3
